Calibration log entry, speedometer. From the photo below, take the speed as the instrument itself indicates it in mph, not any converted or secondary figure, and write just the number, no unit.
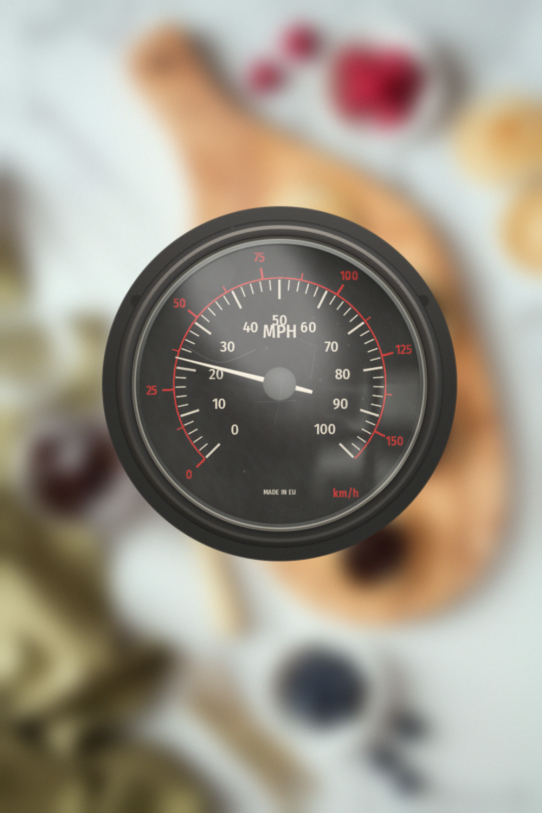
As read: 22
